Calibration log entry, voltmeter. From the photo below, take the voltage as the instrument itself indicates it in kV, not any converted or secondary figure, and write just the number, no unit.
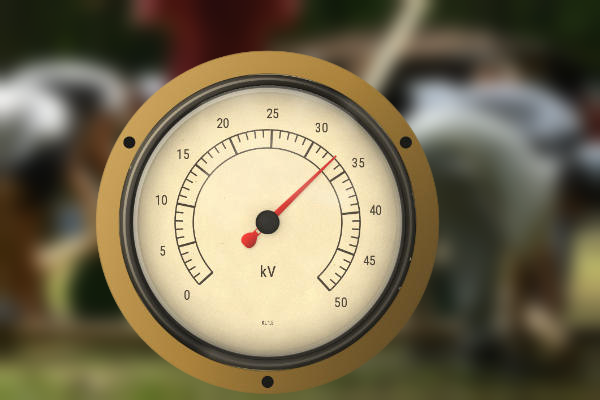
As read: 33
